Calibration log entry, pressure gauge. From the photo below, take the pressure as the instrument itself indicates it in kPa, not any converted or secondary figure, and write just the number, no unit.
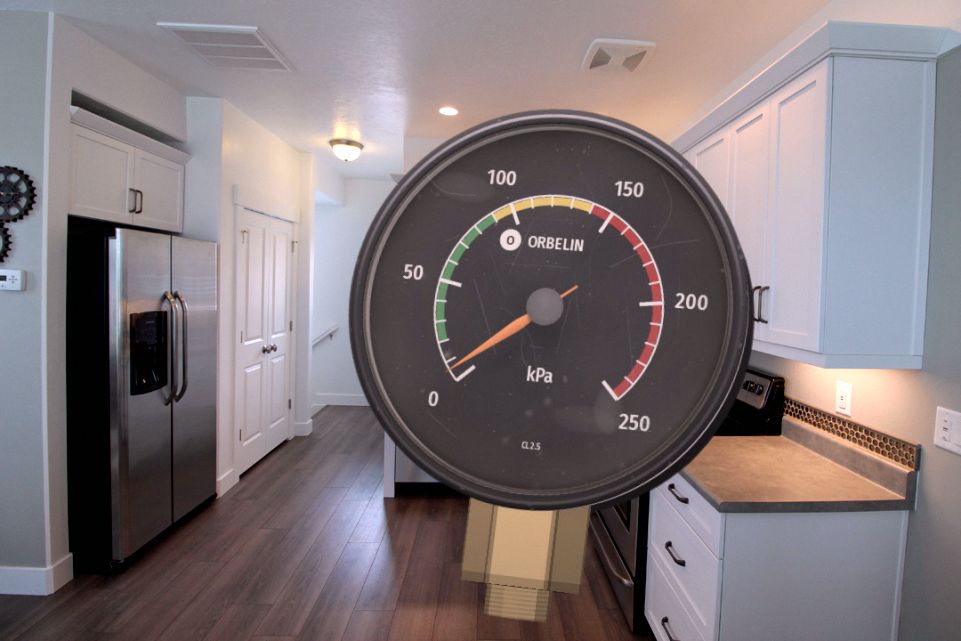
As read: 5
